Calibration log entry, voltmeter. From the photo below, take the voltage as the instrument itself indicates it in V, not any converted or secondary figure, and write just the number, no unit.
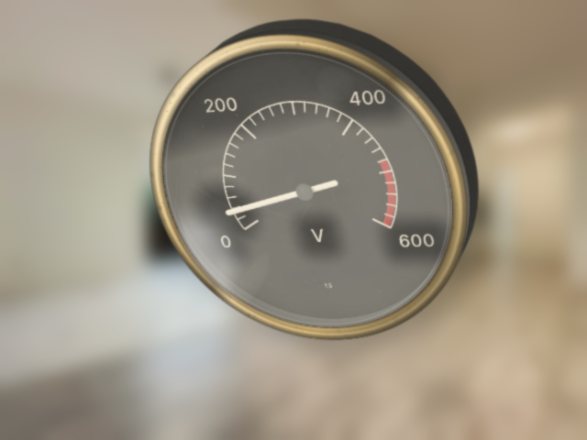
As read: 40
